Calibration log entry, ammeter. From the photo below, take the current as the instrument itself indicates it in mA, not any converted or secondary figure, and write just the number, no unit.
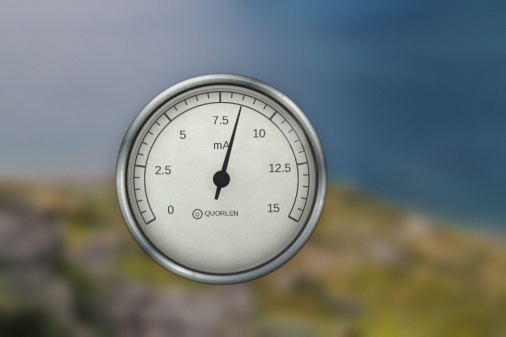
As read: 8.5
